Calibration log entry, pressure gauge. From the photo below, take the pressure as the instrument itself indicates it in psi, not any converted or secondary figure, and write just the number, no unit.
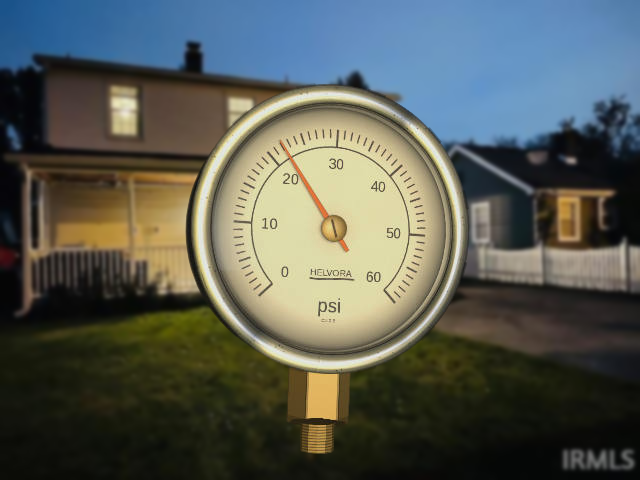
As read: 22
